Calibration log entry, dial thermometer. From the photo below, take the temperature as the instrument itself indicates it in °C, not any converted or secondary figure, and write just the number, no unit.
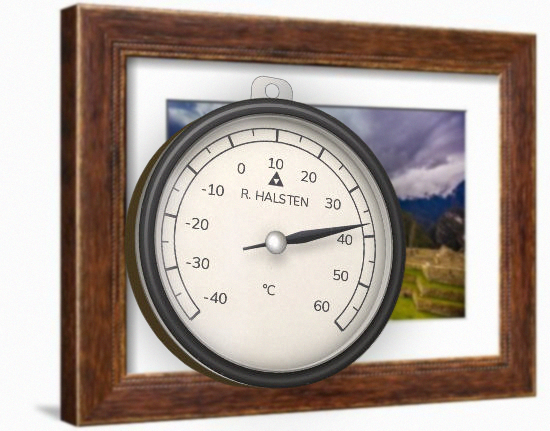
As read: 37.5
